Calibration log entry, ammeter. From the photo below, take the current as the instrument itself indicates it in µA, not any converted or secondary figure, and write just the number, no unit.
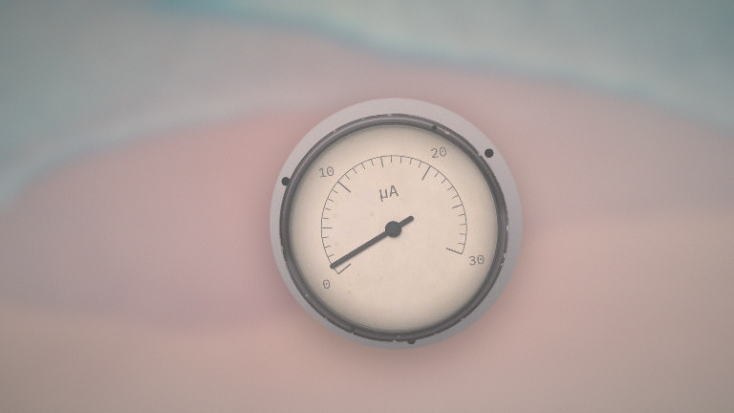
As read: 1
